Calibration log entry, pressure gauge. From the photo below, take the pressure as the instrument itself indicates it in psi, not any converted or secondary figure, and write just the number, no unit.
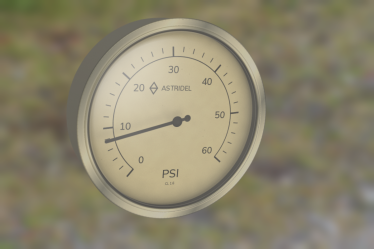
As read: 8
